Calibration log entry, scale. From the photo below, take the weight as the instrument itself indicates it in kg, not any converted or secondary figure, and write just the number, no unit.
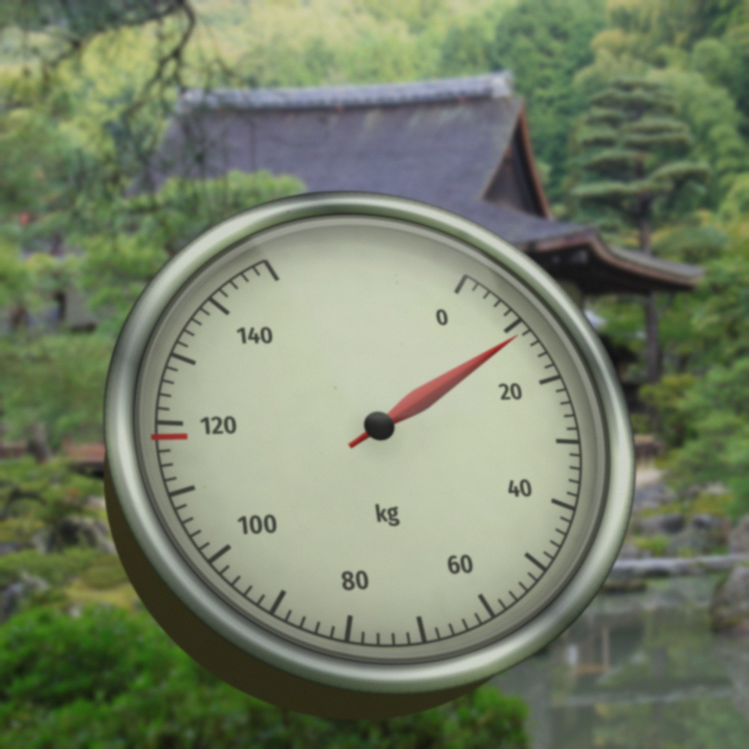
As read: 12
